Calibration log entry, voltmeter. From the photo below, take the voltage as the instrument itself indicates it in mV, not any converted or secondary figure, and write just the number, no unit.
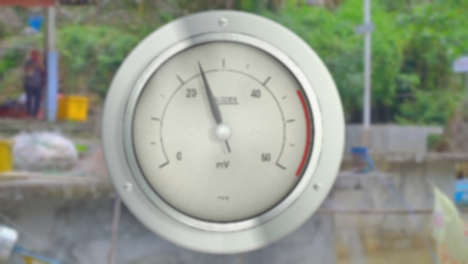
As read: 25
